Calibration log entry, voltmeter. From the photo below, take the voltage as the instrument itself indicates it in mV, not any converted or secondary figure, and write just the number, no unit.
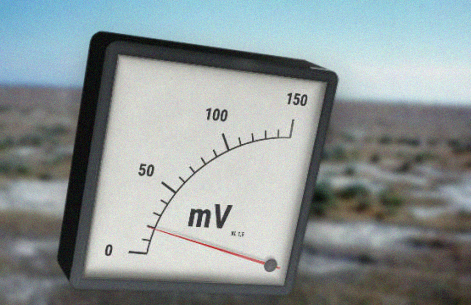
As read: 20
